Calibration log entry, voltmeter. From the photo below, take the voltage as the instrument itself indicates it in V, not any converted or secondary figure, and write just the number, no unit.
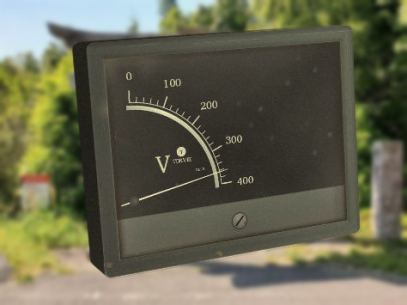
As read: 360
